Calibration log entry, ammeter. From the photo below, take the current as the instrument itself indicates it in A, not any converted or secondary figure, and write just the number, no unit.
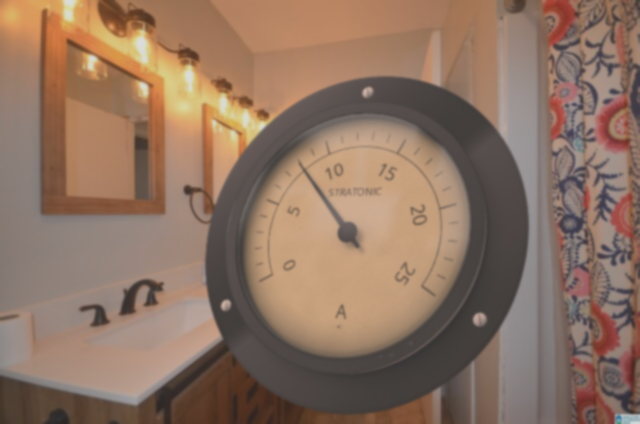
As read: 8
